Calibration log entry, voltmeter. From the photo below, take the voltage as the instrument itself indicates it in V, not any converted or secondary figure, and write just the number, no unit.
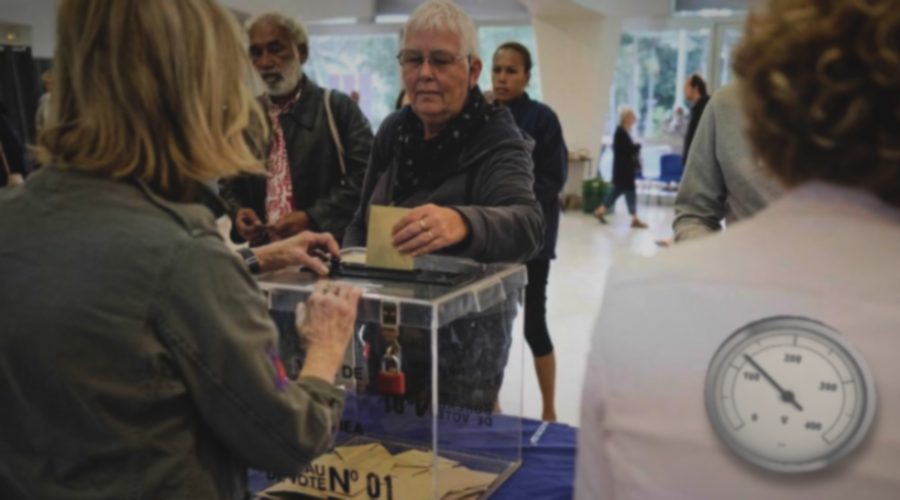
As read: 125
